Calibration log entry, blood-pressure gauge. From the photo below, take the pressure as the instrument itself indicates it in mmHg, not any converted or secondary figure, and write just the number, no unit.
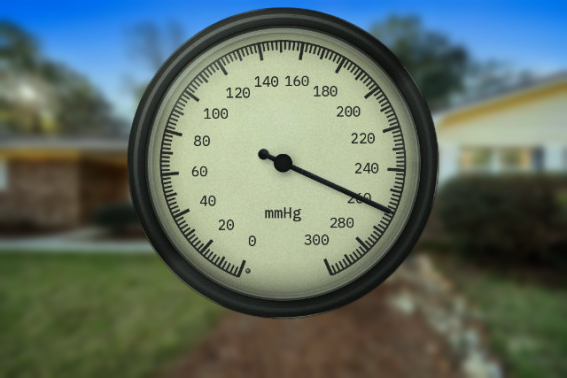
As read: 260
